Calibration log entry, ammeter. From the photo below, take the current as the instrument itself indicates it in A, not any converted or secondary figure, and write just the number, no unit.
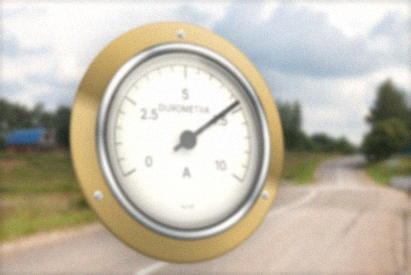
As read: 7.25
